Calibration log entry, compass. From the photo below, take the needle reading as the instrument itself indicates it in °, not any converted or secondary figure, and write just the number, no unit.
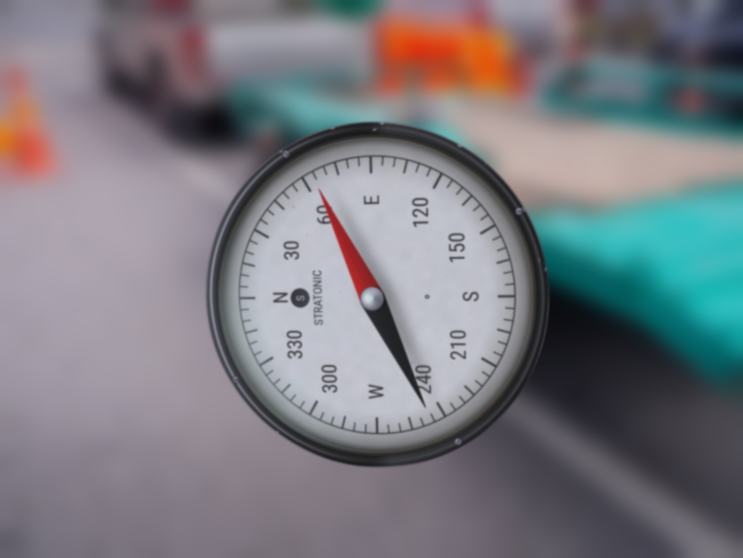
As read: 65
